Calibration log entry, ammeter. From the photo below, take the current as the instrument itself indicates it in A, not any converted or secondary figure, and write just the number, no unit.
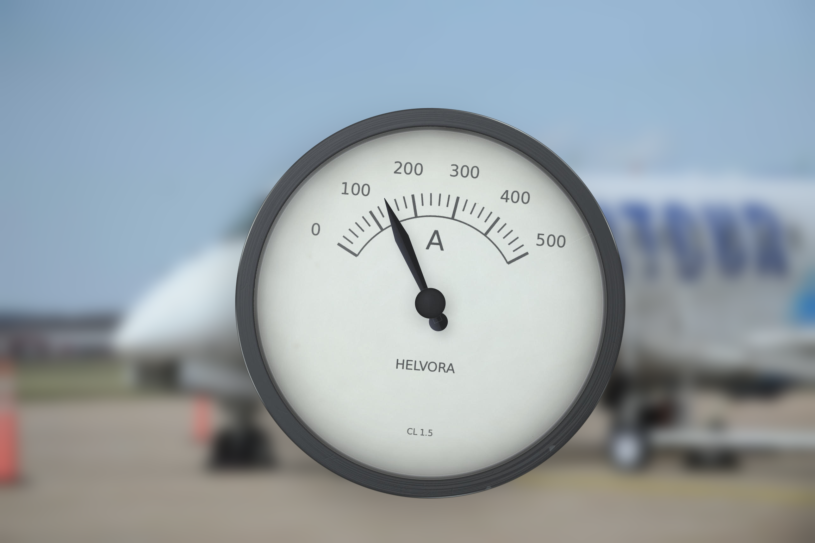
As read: 140
